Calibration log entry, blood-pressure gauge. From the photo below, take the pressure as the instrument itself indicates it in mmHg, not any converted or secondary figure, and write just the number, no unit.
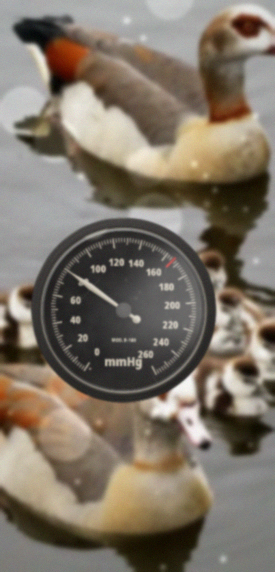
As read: 80
